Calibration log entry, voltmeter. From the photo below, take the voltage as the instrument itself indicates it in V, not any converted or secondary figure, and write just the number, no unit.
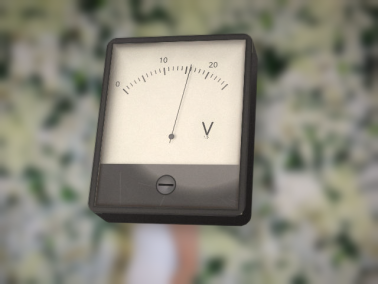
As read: 16
